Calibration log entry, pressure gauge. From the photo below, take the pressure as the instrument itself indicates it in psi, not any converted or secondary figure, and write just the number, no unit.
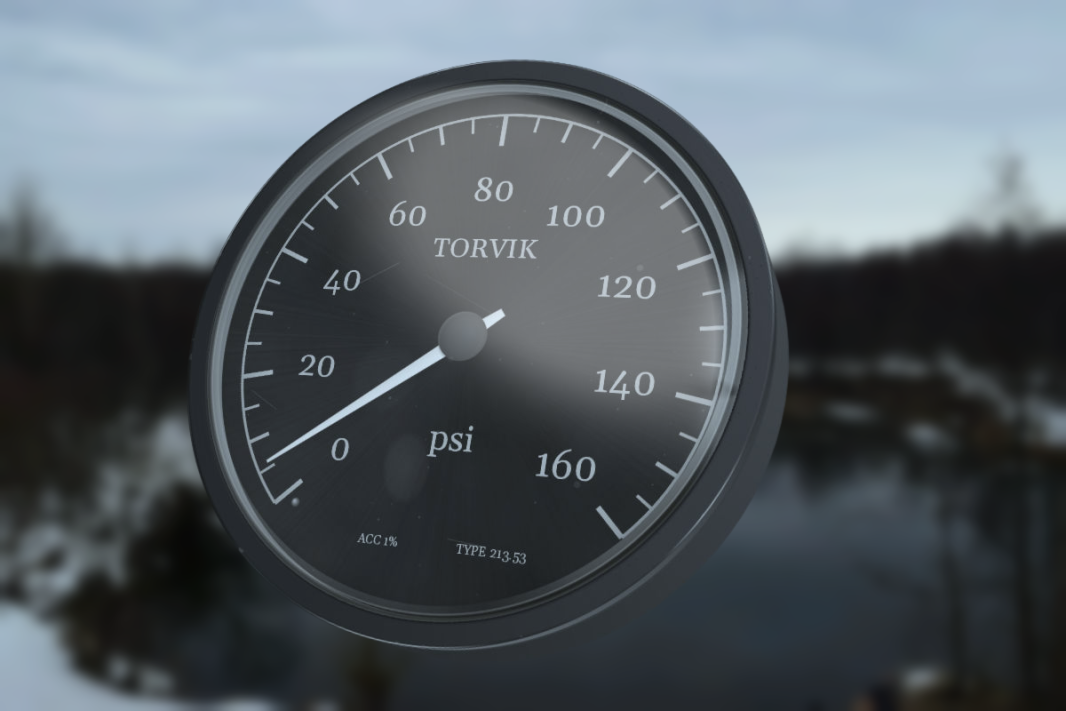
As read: 5
